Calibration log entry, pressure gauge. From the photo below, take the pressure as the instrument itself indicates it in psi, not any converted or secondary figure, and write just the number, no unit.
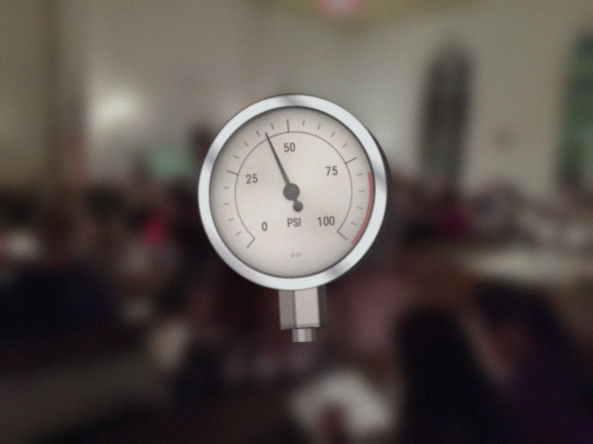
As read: 42.5
